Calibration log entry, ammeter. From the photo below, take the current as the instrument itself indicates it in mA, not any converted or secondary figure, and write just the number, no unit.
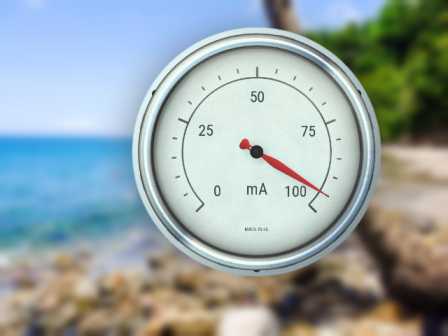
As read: 95
